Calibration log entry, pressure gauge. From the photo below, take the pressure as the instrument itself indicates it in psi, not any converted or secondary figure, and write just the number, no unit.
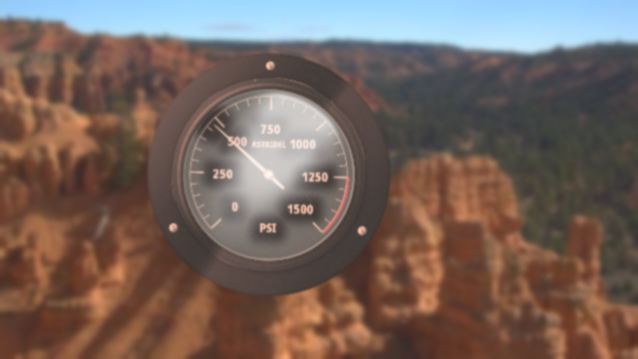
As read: 475
